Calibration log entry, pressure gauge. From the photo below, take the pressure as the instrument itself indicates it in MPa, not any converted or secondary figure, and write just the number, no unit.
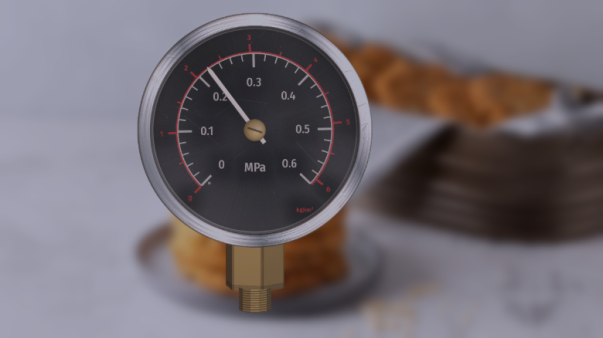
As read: 0.22
